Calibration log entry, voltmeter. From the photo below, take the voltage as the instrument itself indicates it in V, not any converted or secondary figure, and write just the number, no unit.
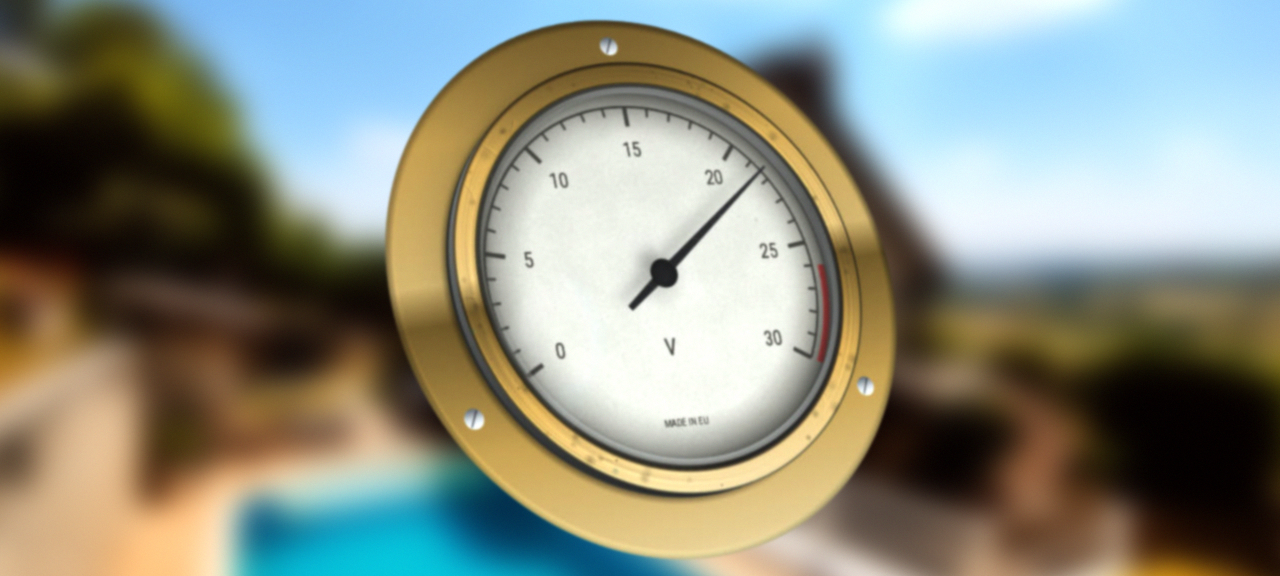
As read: 21.5
